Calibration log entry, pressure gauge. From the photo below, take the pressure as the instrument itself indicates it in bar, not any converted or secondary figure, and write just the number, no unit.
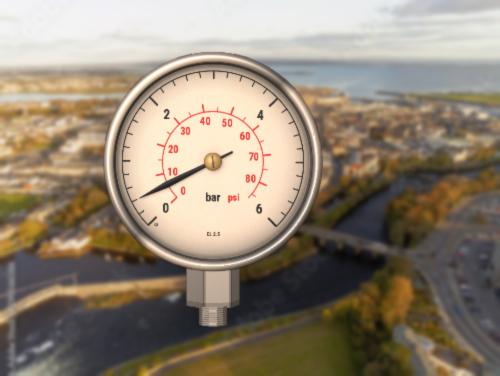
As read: 0.4
